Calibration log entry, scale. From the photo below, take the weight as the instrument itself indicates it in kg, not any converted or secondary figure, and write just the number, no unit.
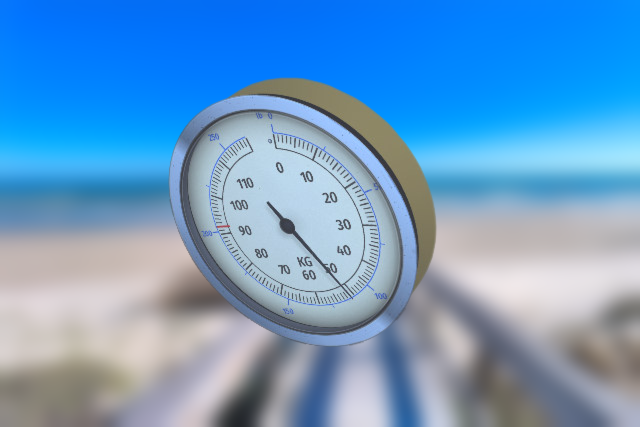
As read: 50
